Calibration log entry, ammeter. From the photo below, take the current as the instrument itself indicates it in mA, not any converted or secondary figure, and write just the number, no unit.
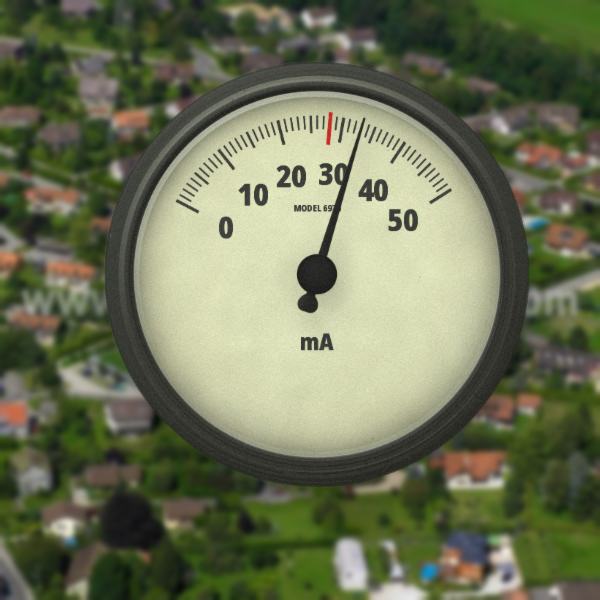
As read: 33
